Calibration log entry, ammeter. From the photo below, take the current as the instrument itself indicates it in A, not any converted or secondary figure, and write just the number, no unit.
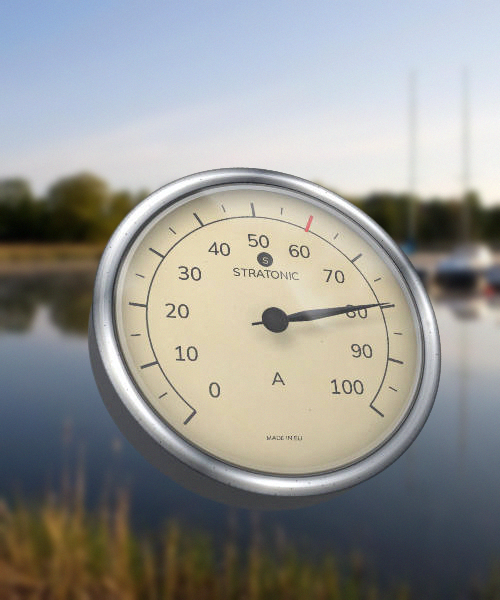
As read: 80
